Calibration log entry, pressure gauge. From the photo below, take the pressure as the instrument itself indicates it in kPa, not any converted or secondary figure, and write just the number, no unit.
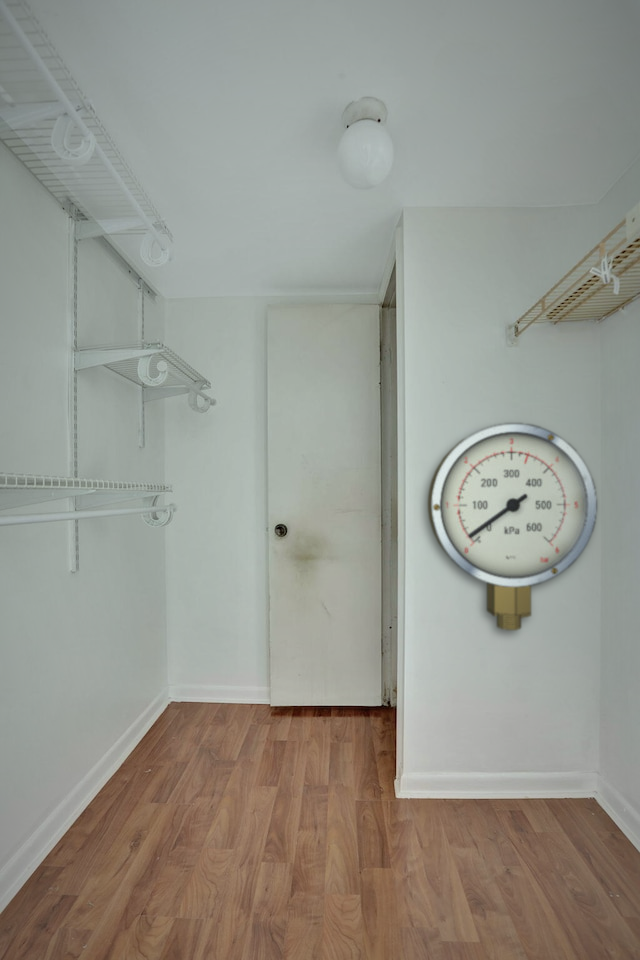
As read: 20
